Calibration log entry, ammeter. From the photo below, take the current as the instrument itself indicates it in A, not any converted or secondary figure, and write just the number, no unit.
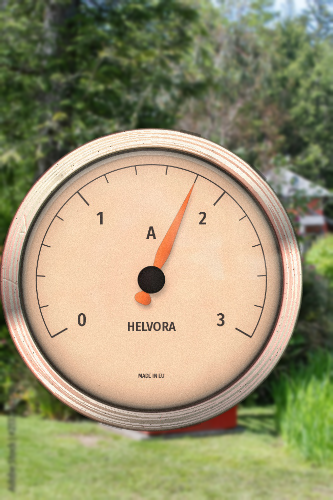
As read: 1.8
